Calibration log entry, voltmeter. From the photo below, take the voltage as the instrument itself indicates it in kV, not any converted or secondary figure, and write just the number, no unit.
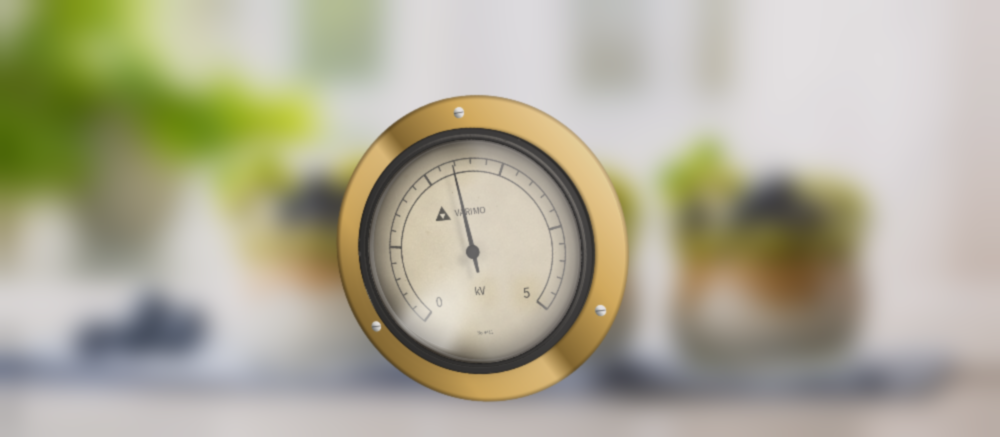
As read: 2.4
